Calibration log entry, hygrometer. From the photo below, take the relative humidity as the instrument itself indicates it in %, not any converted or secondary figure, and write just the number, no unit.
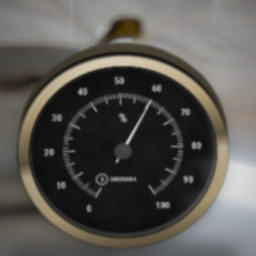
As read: 60
